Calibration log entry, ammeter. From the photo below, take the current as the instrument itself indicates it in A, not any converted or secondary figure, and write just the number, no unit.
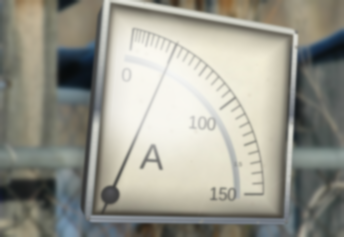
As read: 50
